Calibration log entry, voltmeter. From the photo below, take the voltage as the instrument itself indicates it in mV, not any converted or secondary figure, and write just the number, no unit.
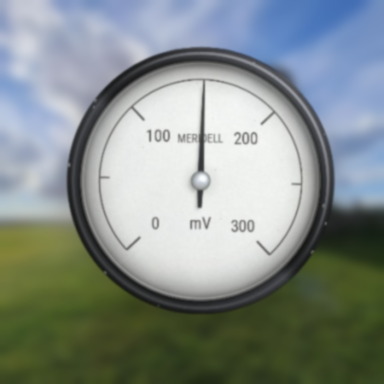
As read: 150
